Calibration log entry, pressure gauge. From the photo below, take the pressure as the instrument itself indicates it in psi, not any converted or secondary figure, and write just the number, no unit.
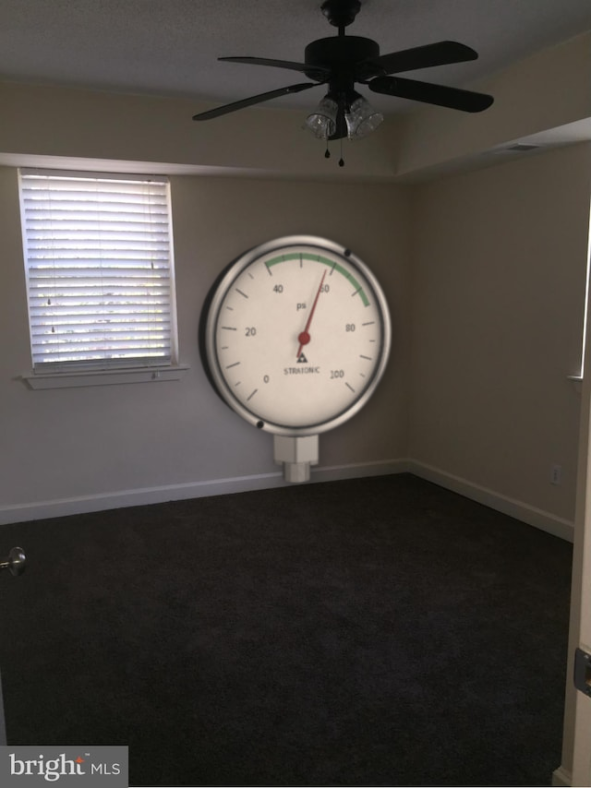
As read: 57.5
